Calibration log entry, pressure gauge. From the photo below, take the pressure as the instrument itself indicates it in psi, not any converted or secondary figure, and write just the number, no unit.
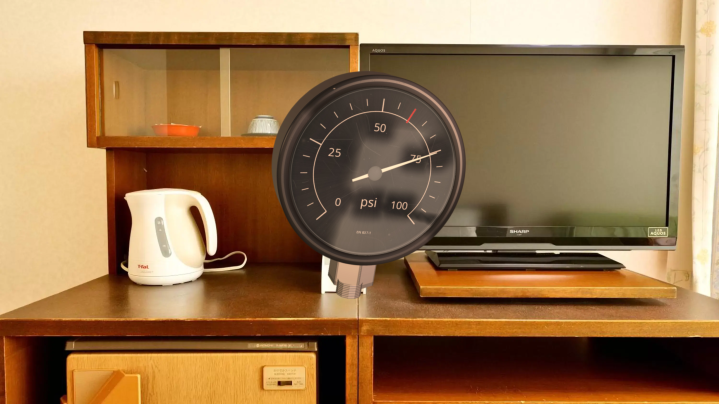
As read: 75
